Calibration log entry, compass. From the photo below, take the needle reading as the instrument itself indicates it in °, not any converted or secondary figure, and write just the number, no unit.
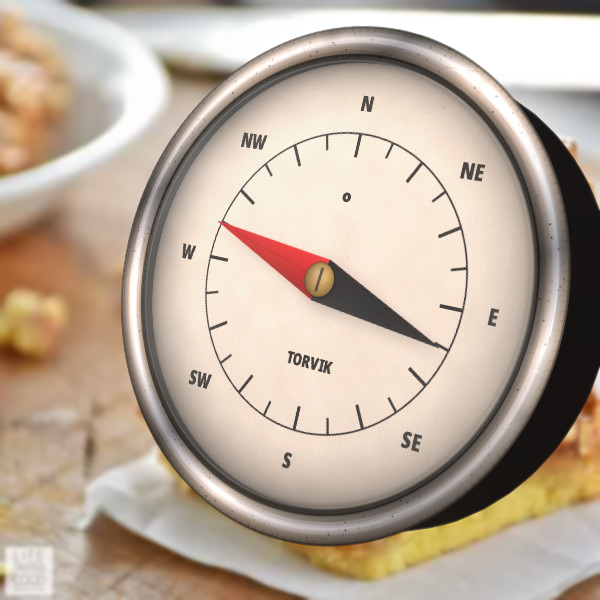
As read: 285
